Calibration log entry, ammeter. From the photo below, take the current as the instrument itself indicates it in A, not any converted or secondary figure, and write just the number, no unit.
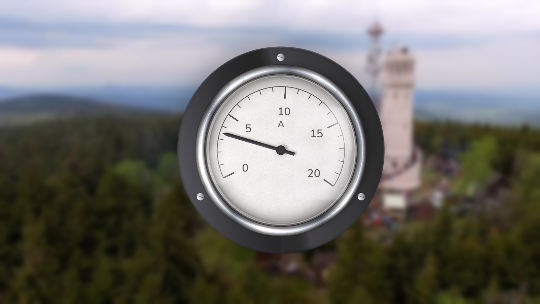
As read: 3.5
